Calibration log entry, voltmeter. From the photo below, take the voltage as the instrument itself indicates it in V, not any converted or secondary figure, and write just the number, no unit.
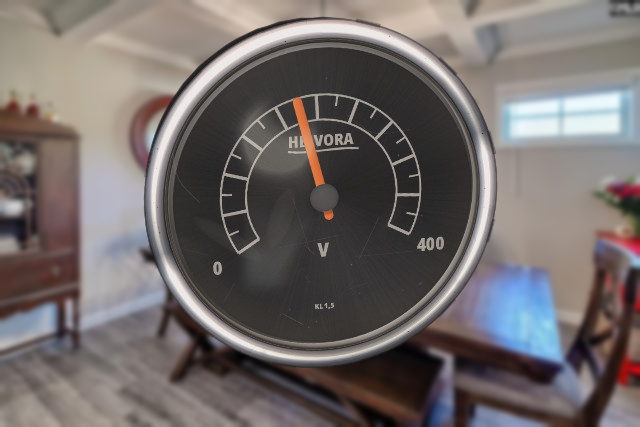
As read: 180
